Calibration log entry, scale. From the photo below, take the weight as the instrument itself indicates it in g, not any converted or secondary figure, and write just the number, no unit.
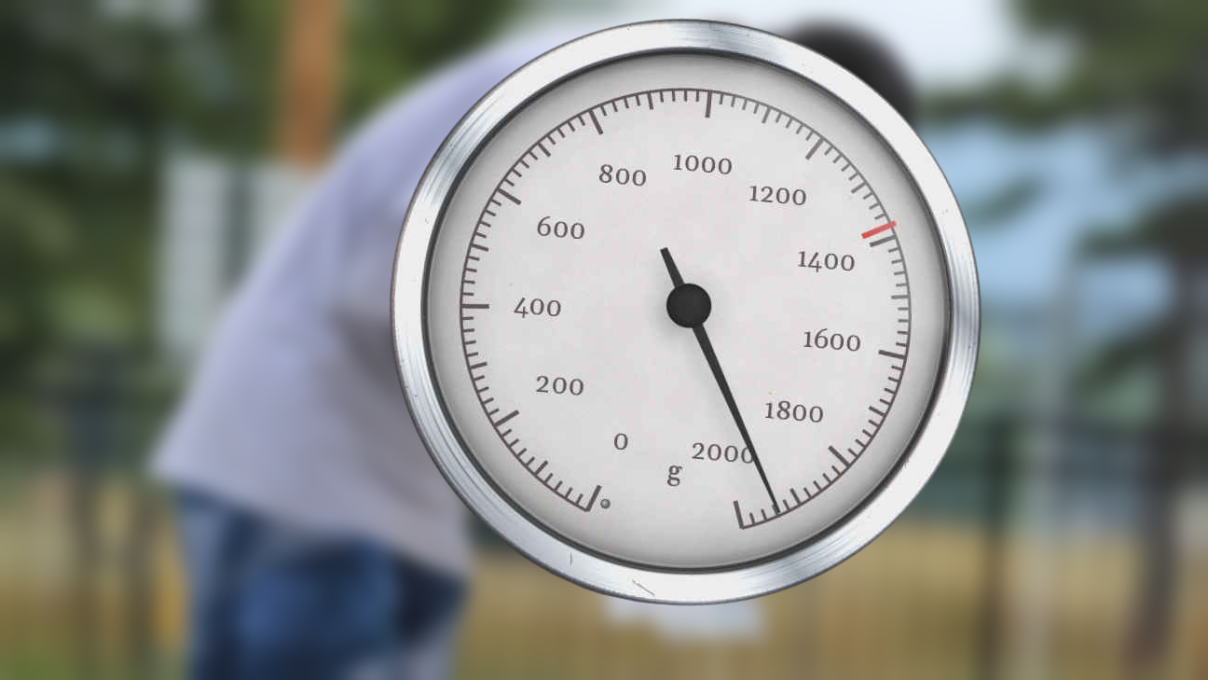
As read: 1940
